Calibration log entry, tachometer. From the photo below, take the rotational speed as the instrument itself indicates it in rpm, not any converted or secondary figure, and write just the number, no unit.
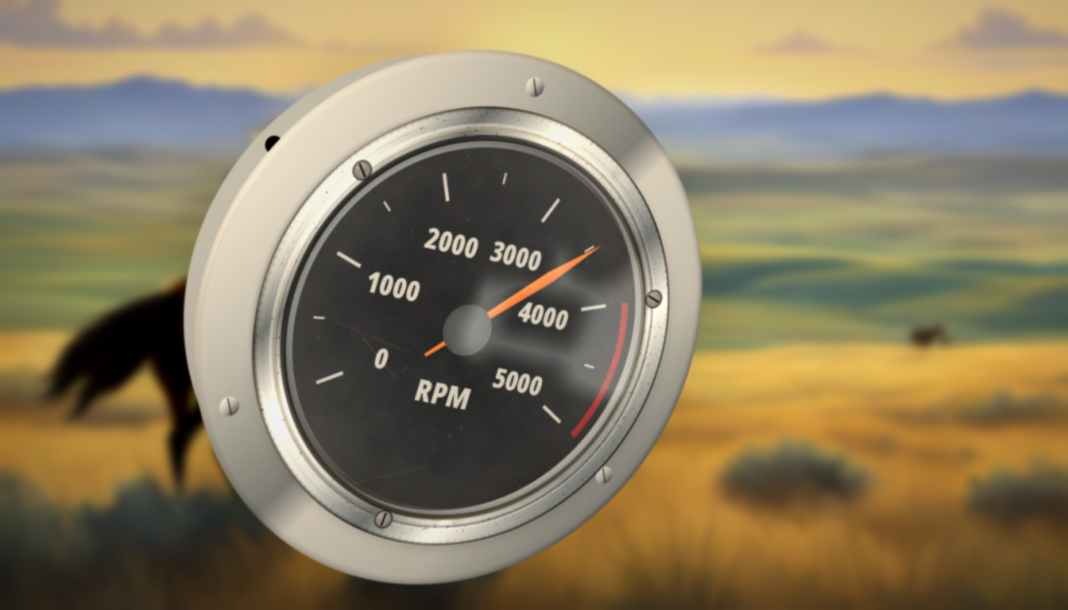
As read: 3500
